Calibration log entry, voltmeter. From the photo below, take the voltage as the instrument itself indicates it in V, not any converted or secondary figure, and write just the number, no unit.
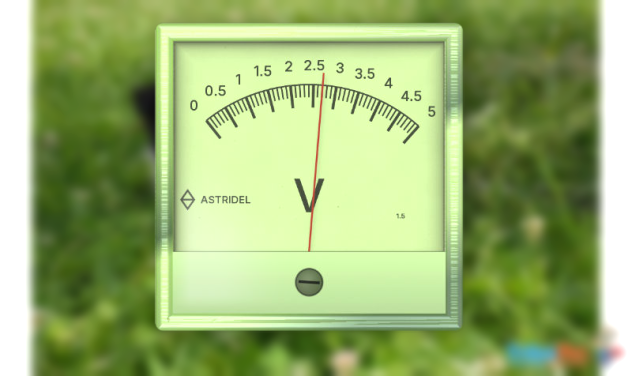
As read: 2.7
